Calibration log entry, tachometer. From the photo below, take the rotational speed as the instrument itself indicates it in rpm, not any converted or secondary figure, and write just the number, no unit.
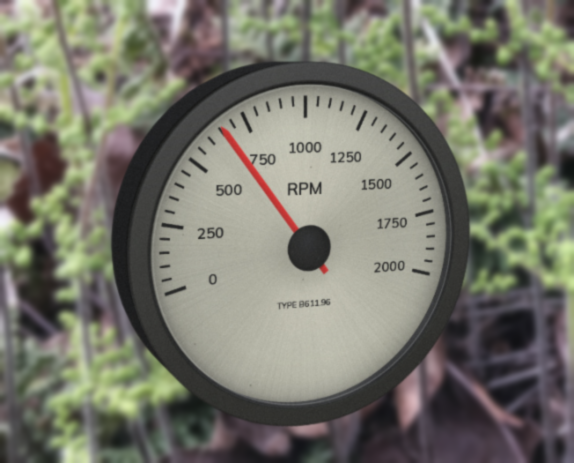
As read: 650
